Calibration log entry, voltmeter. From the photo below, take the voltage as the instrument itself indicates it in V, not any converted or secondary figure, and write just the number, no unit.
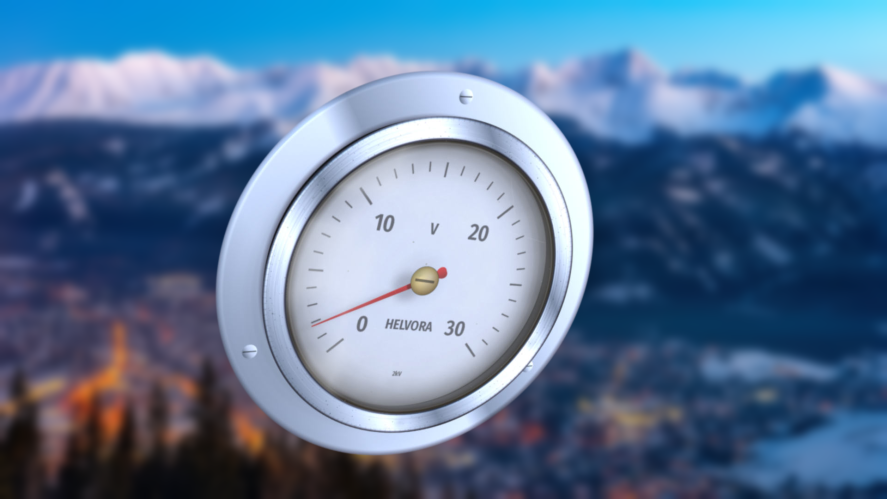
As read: 2
